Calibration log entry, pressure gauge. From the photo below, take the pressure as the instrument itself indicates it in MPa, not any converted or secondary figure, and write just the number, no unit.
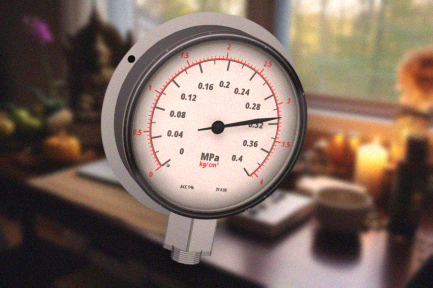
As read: 0.31
